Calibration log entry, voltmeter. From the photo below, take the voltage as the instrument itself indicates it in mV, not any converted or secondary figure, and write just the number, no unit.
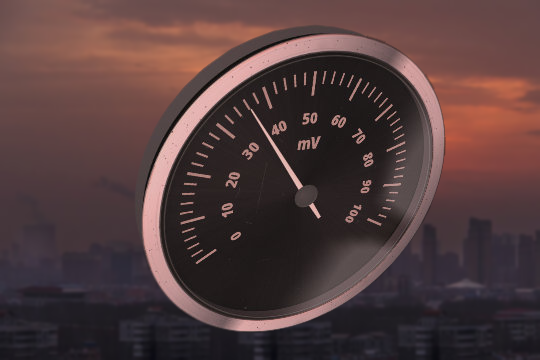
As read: 36
